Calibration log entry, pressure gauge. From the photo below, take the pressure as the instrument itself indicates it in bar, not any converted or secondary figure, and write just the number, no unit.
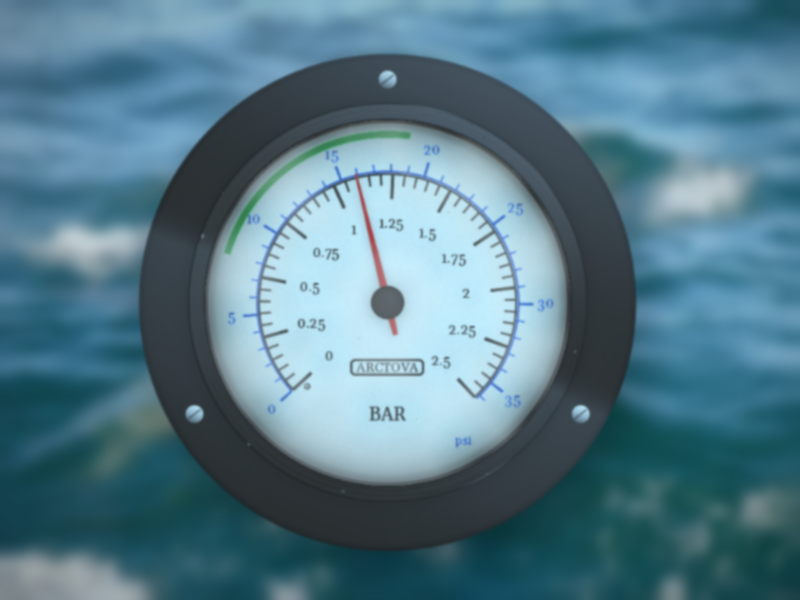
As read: 1.1
